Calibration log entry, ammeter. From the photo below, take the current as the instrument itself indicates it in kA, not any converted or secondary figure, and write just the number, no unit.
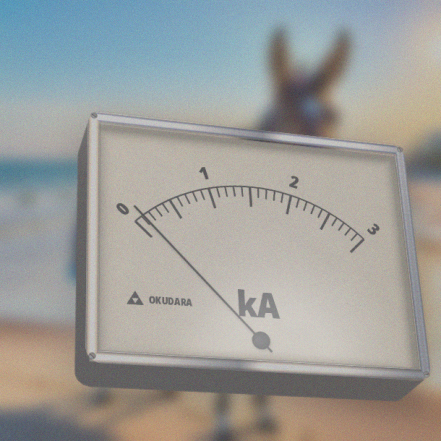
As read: 0.1
